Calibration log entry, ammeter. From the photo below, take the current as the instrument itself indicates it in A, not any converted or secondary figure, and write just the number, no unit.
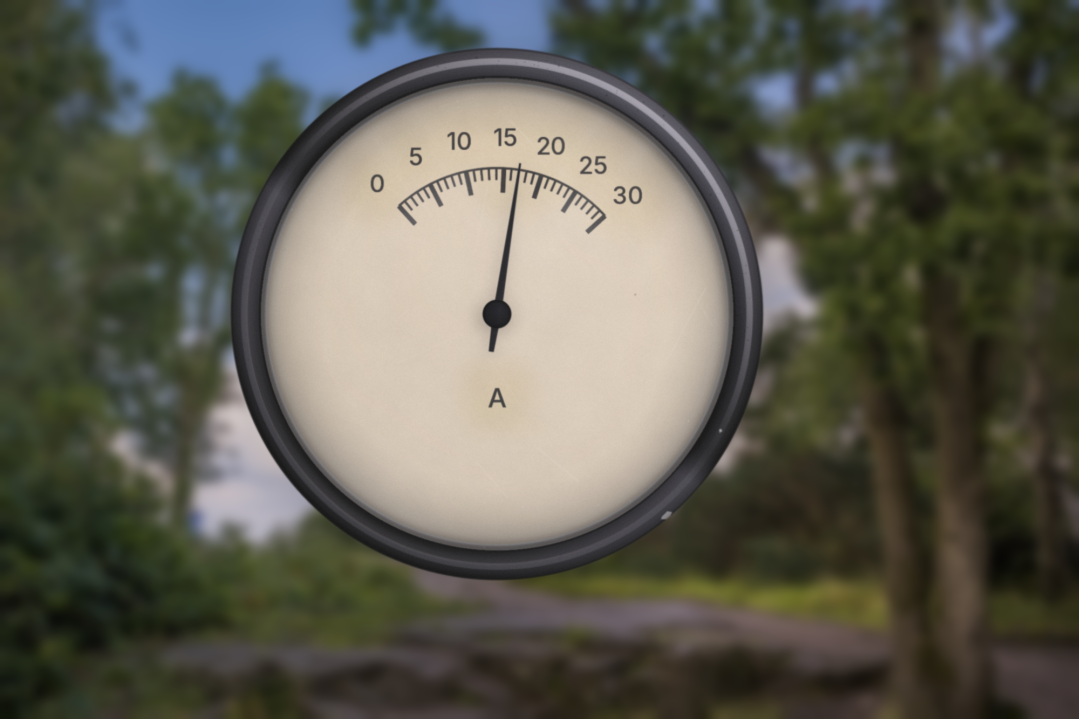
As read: 17
